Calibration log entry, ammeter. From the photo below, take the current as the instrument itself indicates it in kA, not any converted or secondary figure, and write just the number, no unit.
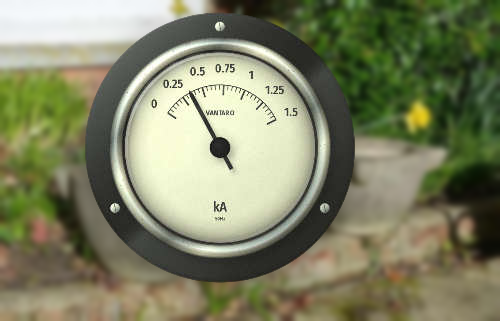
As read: 0.35
